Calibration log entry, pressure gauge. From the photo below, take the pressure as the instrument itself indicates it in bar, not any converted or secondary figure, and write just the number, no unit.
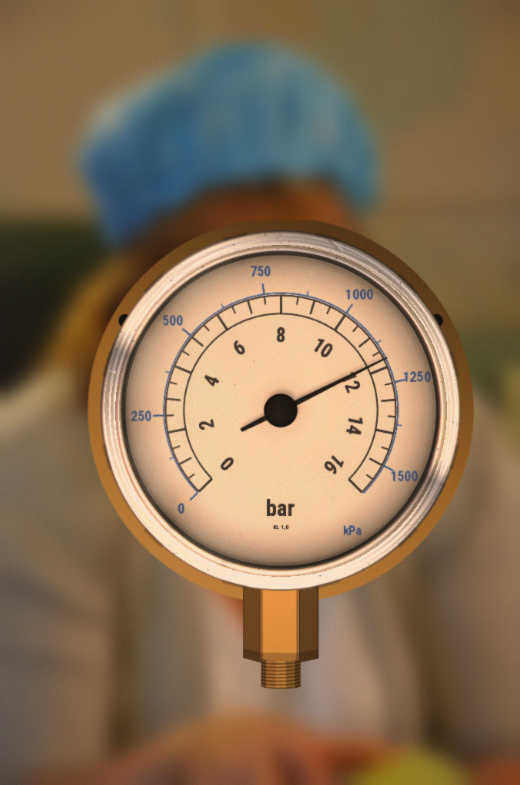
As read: 11.75
